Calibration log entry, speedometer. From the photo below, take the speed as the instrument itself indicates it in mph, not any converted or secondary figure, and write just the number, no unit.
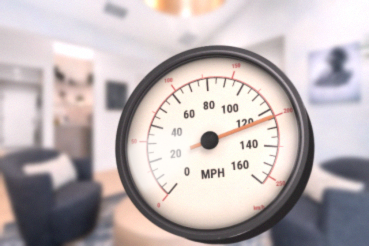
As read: 125
